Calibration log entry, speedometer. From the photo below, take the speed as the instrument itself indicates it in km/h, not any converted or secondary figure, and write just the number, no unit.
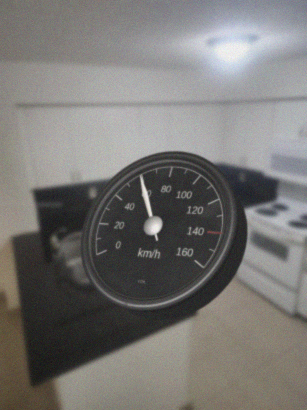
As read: 60
